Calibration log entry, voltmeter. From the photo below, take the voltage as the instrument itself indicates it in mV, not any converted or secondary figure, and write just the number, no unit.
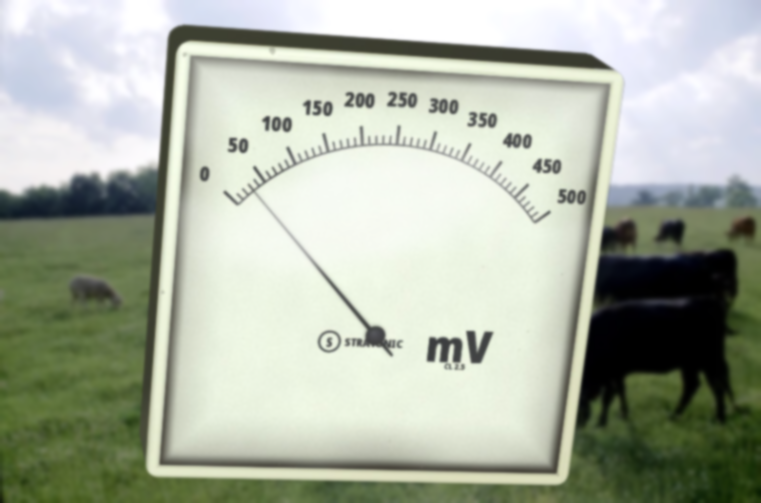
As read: 30
